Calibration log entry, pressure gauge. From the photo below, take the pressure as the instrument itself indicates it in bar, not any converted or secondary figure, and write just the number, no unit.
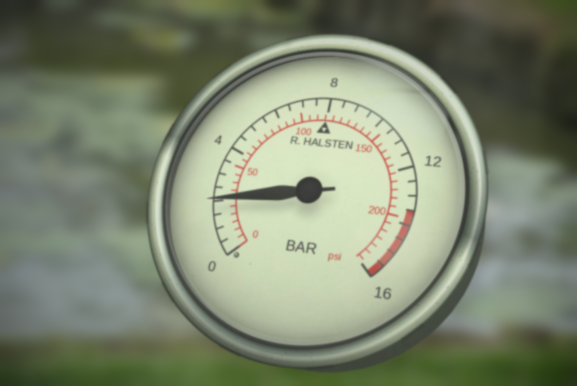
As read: 2
